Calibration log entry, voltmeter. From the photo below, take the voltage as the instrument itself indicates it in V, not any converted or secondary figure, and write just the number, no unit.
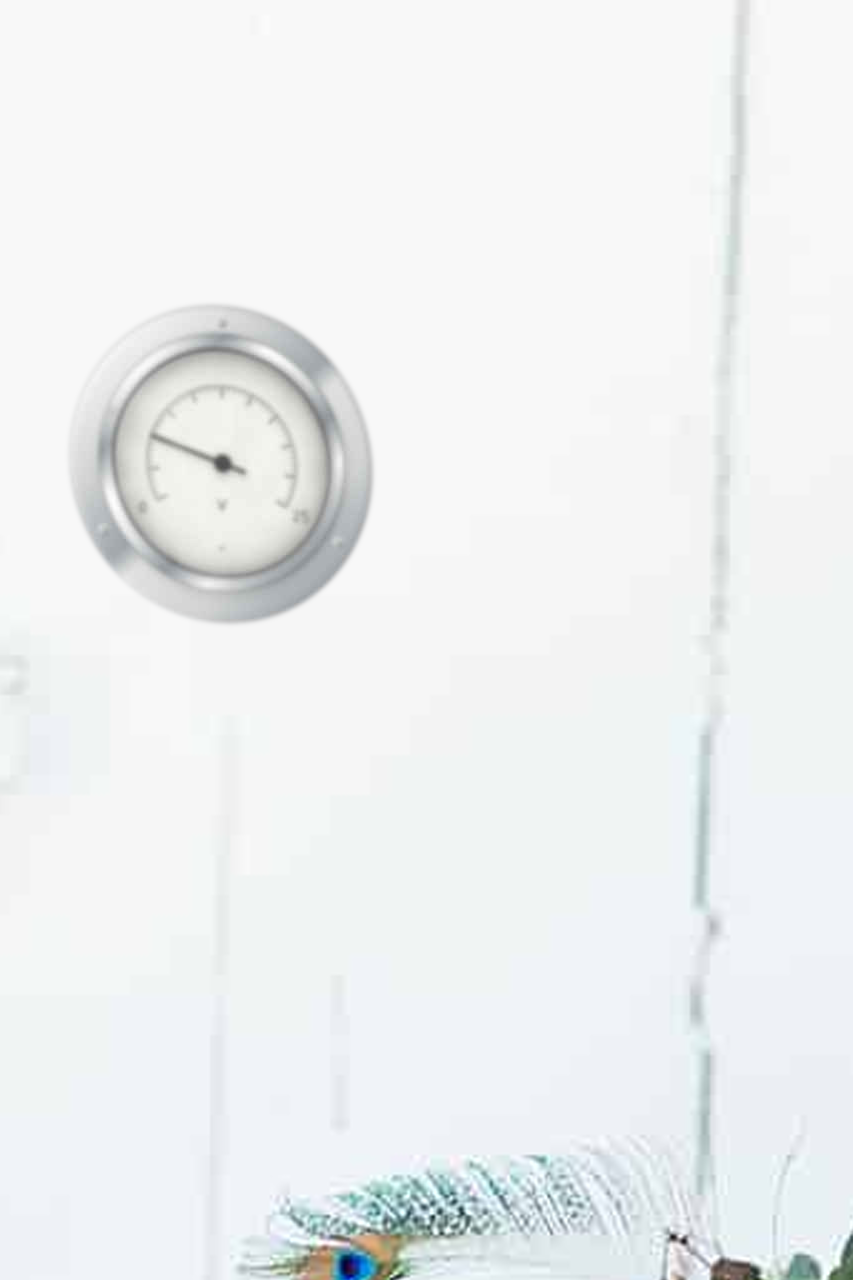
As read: 5
